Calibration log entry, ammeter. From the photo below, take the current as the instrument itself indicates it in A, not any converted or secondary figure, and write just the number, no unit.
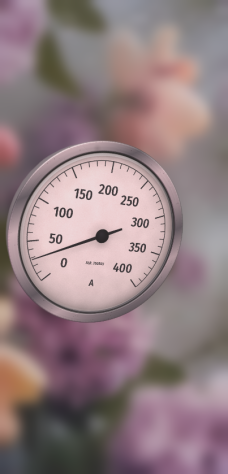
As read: 30
